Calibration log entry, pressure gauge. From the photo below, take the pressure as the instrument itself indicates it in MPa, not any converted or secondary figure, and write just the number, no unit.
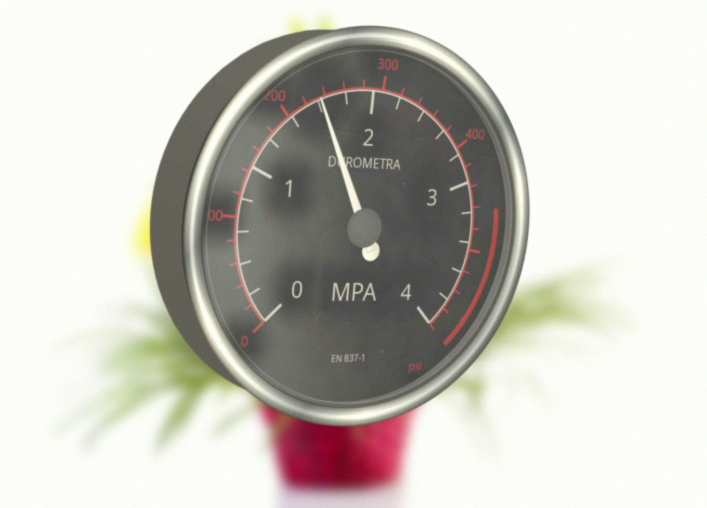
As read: 1.6
